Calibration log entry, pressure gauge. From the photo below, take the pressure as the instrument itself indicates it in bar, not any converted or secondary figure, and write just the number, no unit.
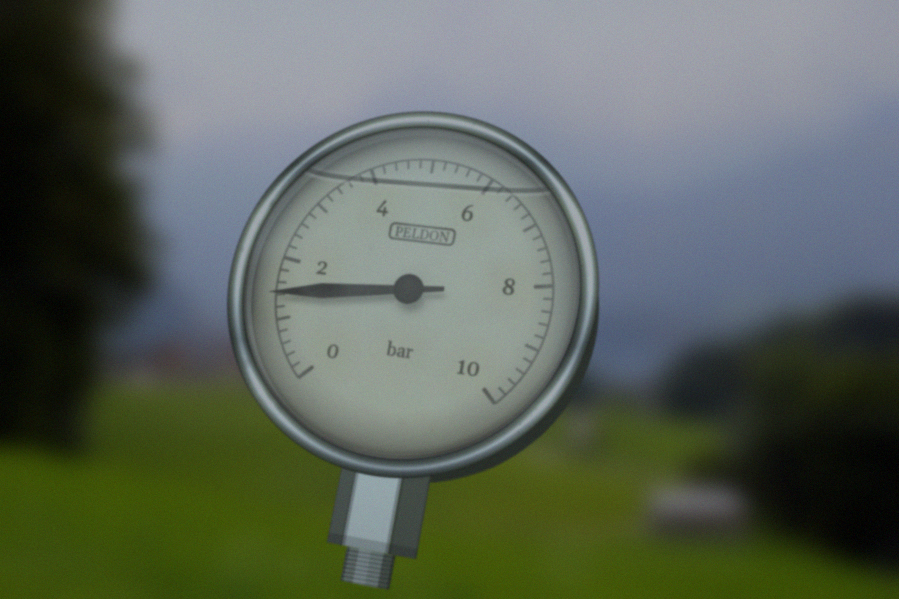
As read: 1.4
